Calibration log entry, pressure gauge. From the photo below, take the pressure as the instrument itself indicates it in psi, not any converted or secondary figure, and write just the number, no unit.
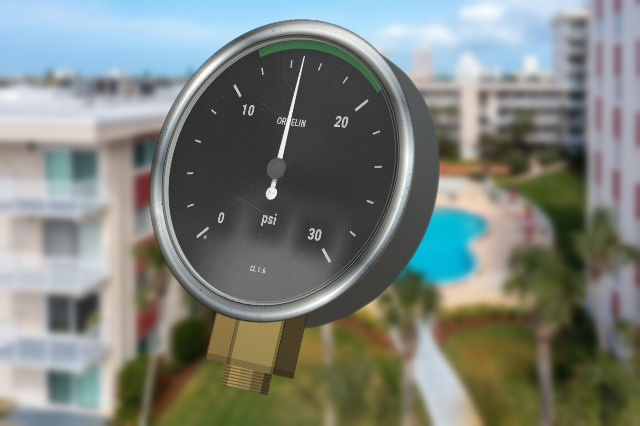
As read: 15
